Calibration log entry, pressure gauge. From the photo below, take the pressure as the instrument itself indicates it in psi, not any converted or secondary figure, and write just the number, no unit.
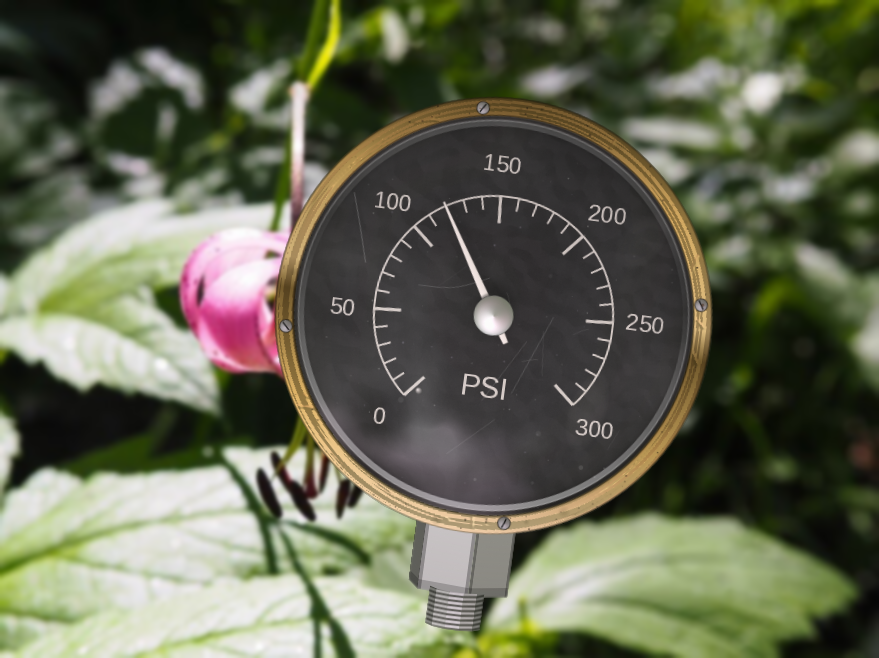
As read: 120
